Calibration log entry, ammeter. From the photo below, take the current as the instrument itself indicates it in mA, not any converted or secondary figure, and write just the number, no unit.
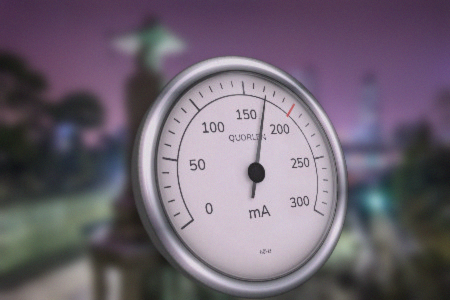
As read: 170
